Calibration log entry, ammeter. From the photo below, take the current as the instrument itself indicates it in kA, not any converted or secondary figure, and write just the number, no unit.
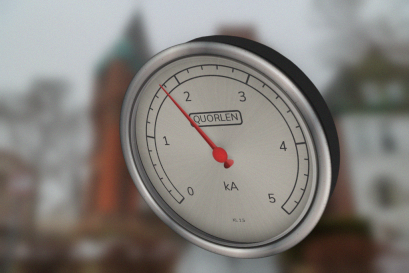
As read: 1.8
